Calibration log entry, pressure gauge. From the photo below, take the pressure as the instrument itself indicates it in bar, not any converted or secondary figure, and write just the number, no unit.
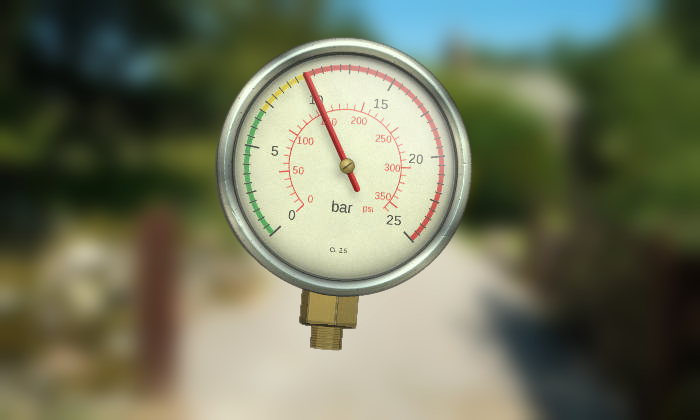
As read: 10
